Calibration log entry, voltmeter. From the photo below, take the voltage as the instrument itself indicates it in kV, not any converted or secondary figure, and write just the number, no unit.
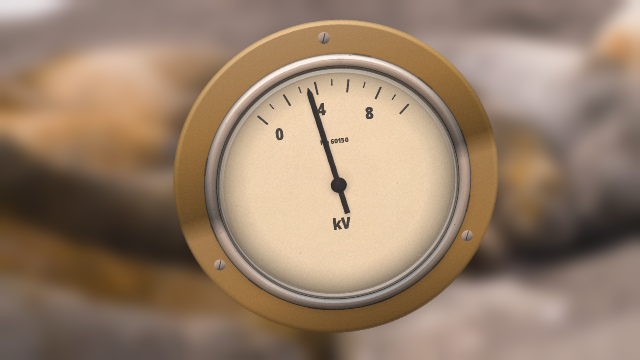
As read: 3.5
